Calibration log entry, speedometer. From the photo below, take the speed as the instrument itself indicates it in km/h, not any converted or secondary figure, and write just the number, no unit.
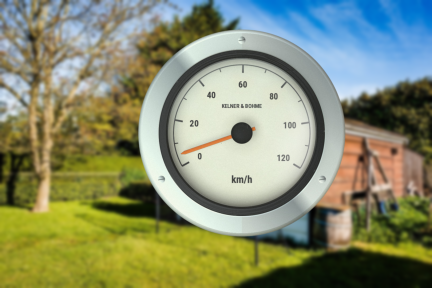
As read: 5
